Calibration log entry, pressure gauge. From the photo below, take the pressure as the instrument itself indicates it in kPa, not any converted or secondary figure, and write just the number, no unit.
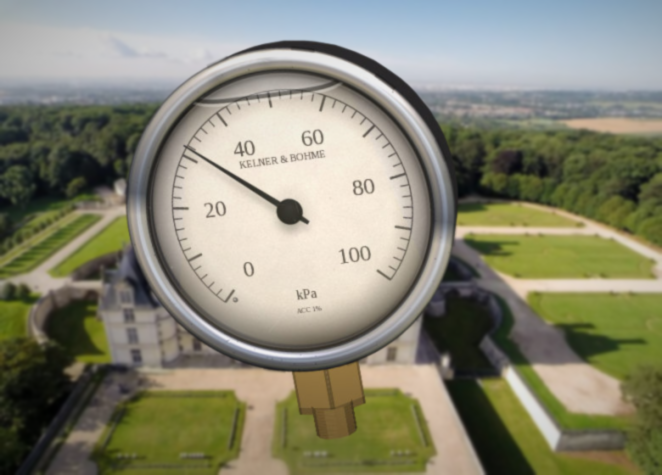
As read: 32
